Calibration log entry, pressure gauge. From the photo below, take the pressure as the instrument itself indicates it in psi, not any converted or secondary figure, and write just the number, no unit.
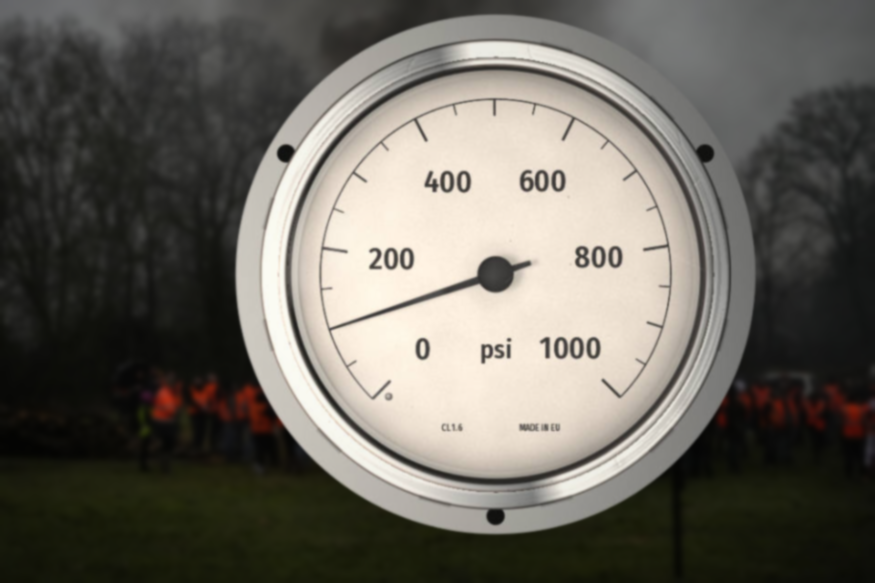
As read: 100
